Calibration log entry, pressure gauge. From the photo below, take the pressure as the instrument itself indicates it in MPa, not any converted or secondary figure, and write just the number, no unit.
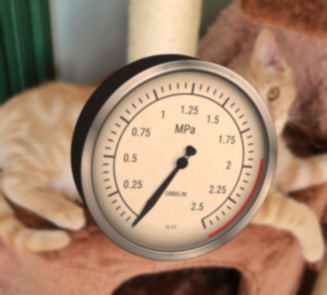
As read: 0
